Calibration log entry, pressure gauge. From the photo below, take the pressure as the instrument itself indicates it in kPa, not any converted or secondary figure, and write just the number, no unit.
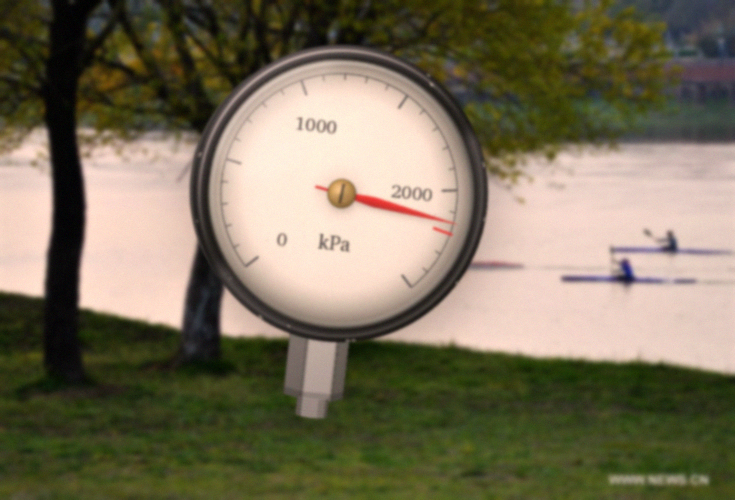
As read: 2150
